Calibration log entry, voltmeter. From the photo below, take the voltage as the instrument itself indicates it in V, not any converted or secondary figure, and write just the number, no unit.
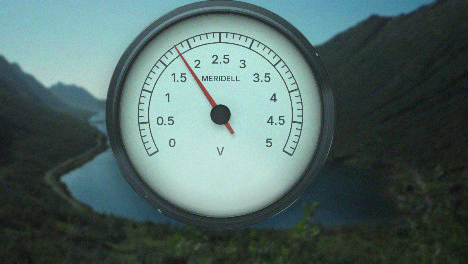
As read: 1.8
